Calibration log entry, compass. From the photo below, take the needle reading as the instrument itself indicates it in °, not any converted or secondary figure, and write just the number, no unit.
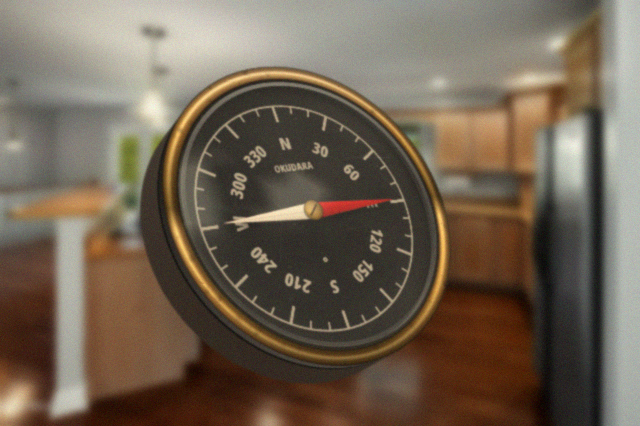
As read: 90
